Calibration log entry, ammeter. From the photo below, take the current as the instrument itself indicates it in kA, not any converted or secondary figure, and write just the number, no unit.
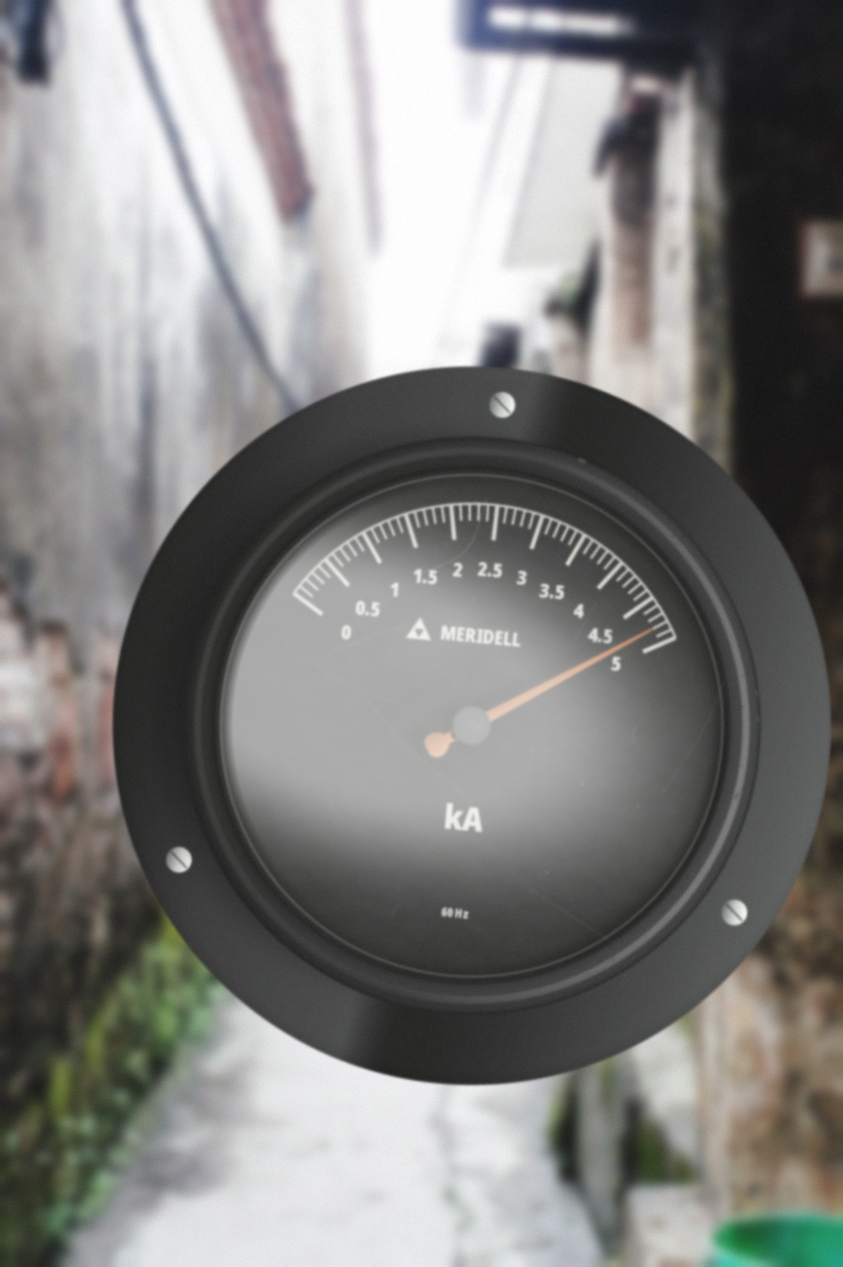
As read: 4.8
